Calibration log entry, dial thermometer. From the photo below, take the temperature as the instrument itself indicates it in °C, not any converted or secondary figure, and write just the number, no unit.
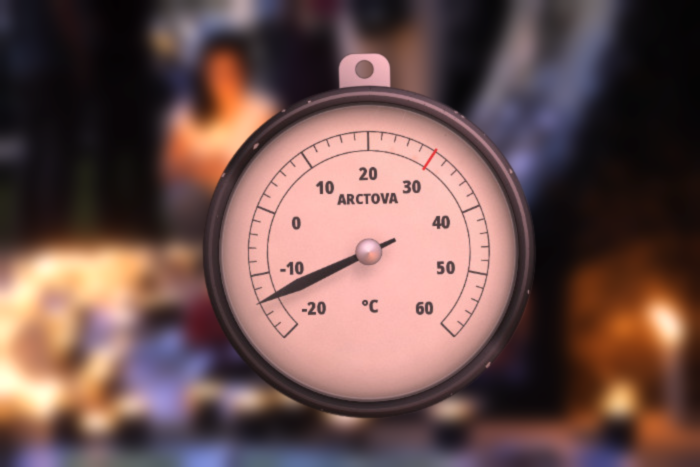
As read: -14
